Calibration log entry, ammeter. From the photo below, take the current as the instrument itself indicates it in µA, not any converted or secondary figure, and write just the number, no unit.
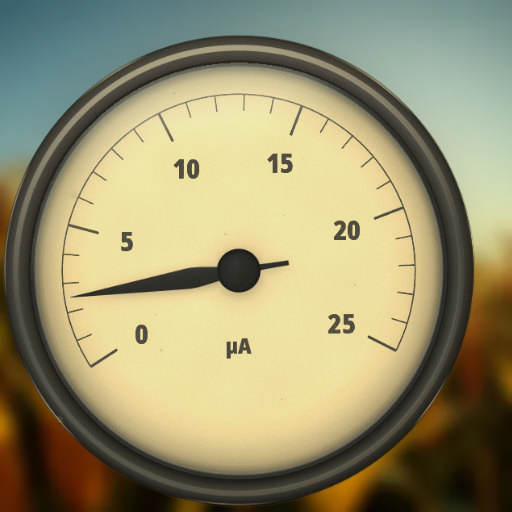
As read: 2.5
